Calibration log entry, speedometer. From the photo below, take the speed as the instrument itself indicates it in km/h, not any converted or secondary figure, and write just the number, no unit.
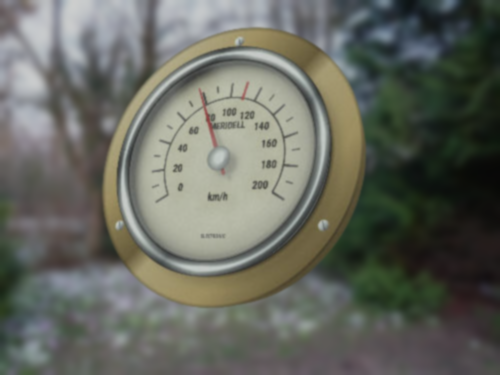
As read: 80
